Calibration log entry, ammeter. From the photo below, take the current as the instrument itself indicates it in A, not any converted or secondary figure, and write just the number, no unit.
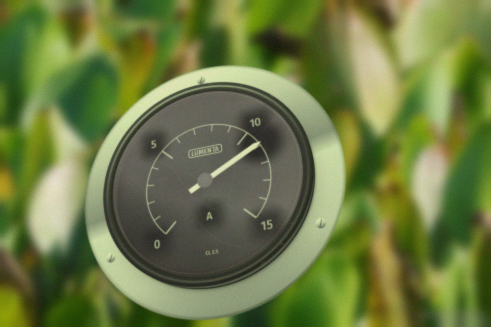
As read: 11
